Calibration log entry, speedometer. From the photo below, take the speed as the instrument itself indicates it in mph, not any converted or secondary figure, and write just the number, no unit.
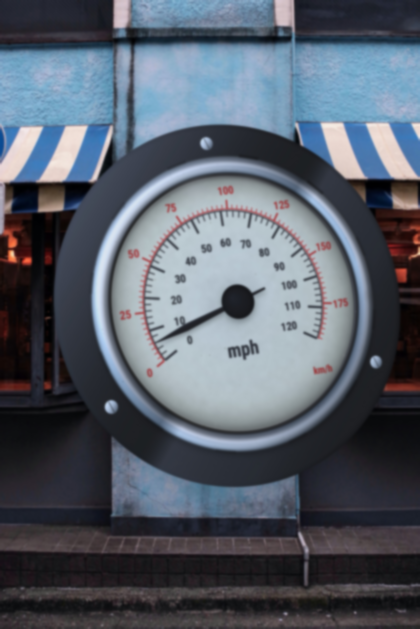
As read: 6
